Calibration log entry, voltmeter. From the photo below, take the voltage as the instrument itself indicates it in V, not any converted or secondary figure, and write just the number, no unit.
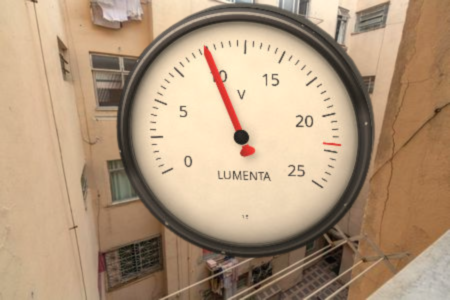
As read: 10
